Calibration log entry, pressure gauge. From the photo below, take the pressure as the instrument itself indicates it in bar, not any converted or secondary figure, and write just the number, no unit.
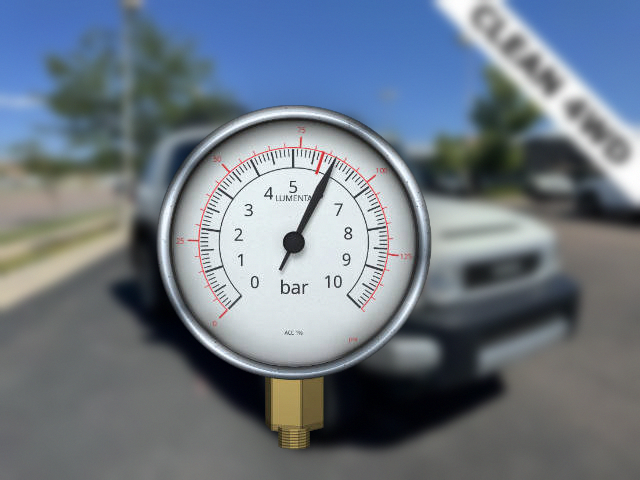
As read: 6
